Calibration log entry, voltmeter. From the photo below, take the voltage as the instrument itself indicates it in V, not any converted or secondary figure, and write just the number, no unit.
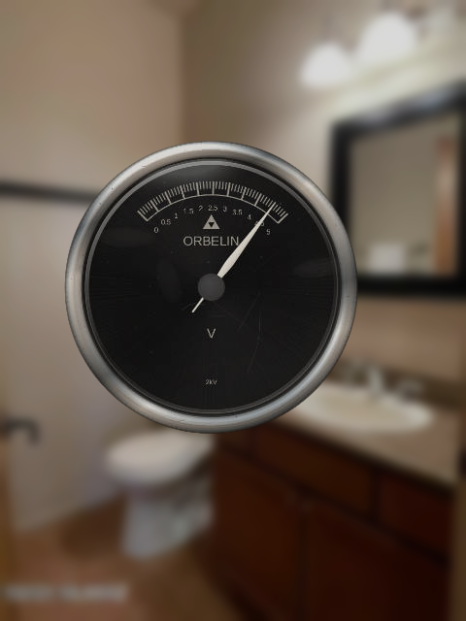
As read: 4.5
